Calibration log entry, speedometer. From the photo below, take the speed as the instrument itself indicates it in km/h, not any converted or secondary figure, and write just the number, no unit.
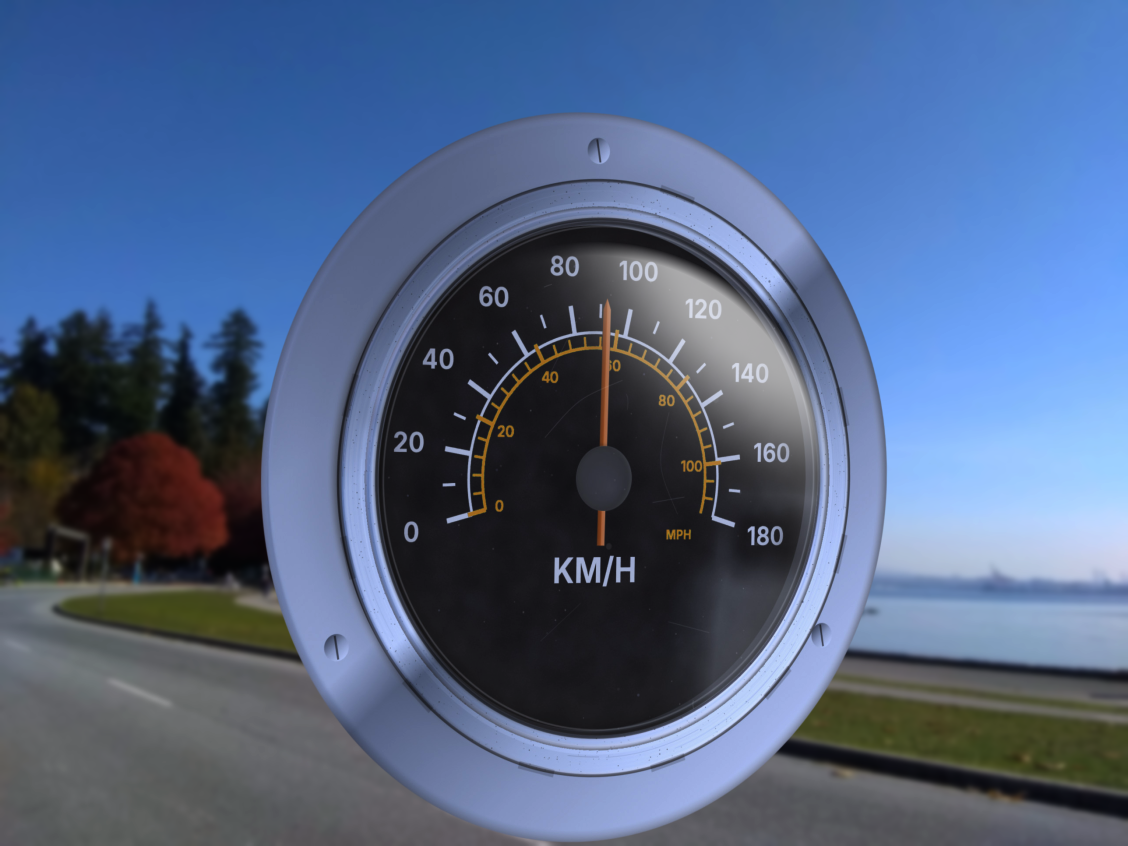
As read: 90
